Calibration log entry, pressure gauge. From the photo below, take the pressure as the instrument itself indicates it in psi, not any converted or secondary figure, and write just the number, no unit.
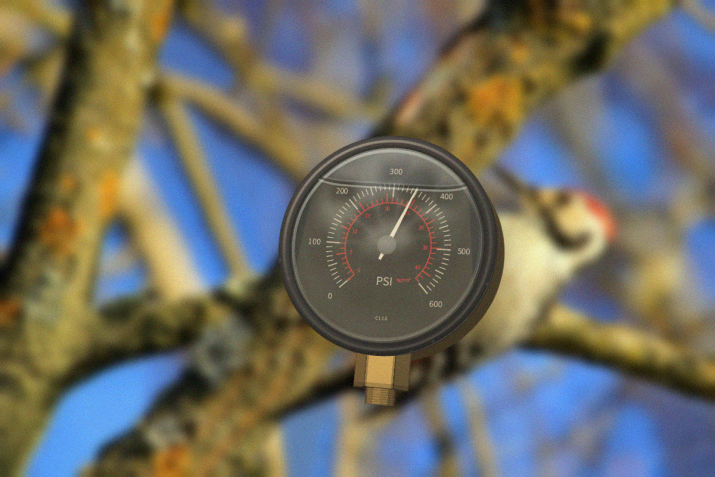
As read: 350
